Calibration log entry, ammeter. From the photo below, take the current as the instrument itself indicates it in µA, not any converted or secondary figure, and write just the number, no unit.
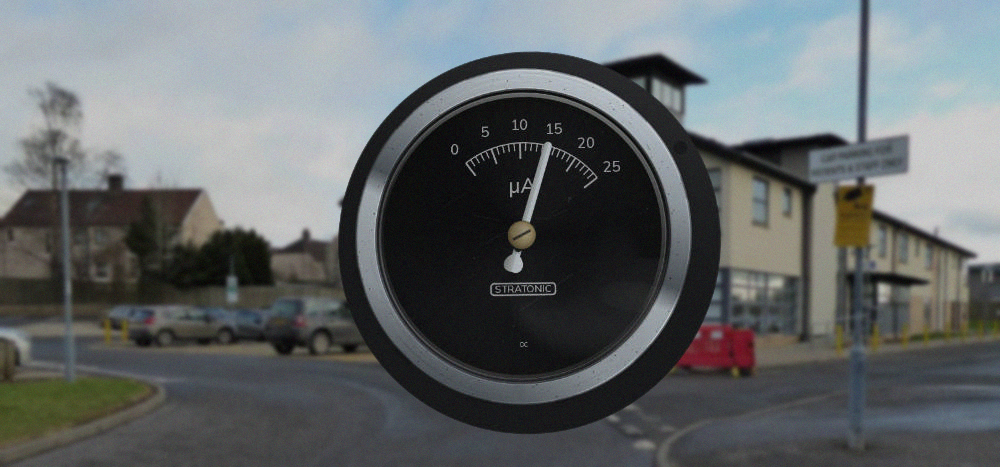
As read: 15
